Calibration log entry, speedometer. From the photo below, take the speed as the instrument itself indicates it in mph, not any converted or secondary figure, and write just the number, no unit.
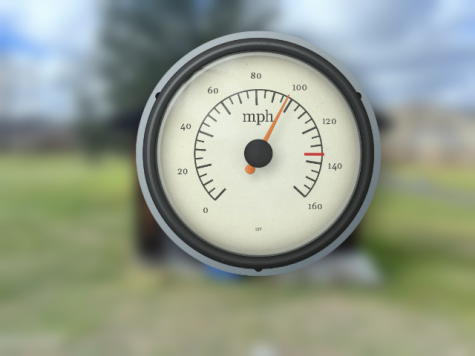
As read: 97.5
